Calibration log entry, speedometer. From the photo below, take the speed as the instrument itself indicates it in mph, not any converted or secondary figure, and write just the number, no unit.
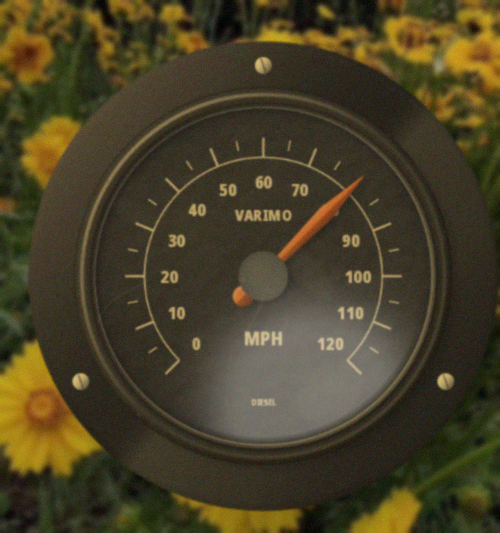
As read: 80
